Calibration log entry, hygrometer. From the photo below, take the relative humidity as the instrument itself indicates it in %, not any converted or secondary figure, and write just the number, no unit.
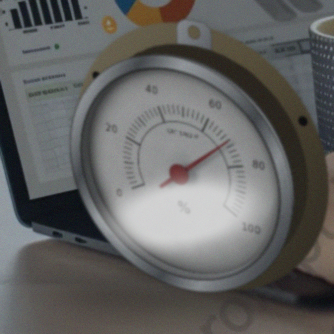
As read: 70
